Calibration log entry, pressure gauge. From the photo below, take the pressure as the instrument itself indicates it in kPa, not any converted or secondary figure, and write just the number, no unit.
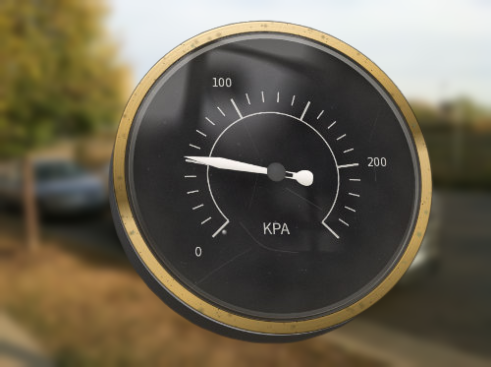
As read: 50
